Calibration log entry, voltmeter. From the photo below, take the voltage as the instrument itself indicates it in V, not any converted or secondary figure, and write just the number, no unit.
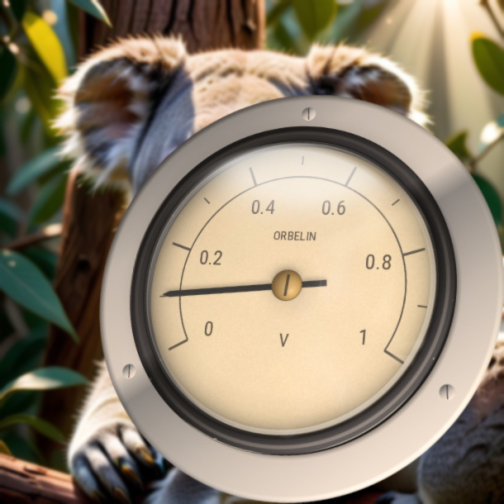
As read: 0.1
